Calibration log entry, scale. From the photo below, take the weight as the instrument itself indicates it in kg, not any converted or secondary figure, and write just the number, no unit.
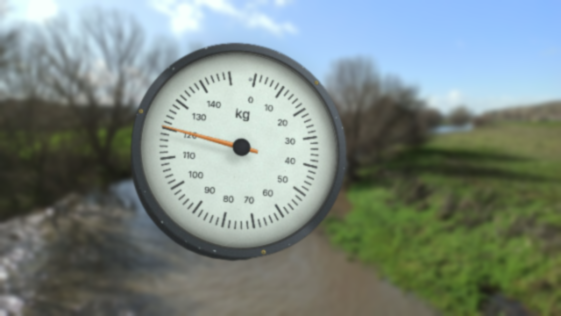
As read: 120
